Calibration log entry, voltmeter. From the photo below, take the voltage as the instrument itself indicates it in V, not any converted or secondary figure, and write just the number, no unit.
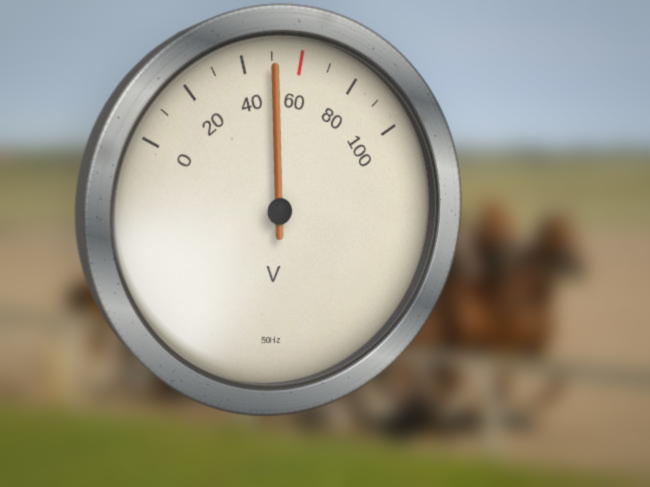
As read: 50
